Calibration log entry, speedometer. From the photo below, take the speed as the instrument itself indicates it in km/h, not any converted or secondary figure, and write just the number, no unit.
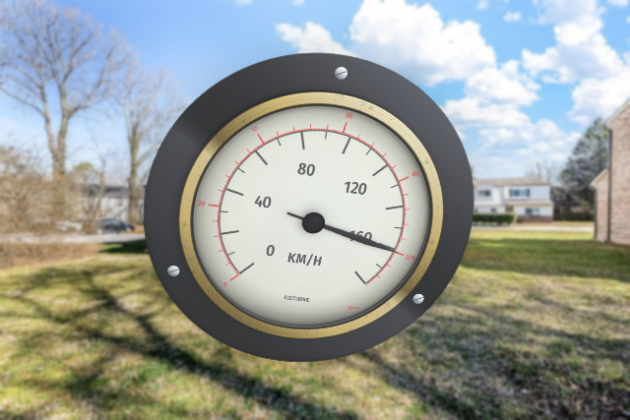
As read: 160
